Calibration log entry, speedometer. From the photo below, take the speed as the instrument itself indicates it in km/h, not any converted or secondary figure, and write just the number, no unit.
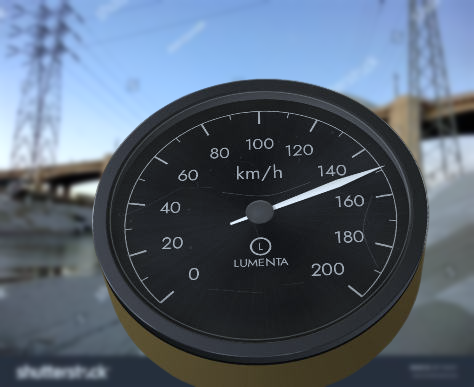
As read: 150
